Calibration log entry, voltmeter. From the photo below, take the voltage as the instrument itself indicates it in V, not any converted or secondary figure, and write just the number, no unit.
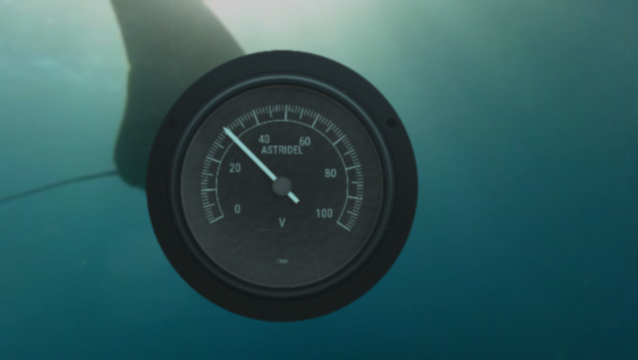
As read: 30
